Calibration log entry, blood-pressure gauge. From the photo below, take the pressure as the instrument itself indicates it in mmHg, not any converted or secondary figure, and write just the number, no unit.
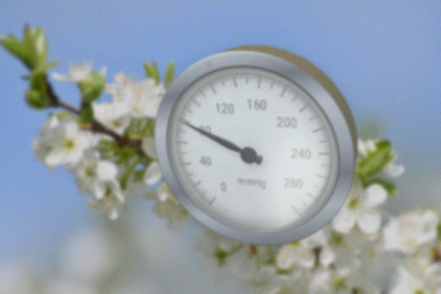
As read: 80
